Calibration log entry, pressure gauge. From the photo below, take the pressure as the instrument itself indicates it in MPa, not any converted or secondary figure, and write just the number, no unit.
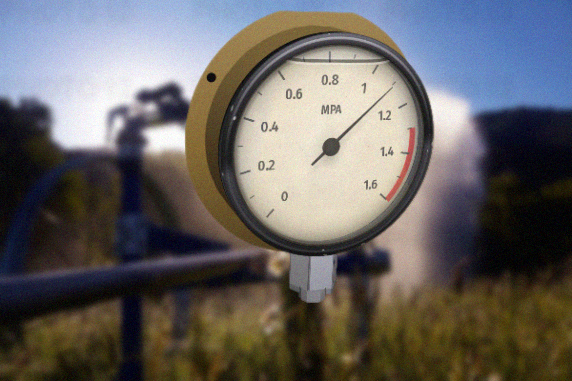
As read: 1.1
